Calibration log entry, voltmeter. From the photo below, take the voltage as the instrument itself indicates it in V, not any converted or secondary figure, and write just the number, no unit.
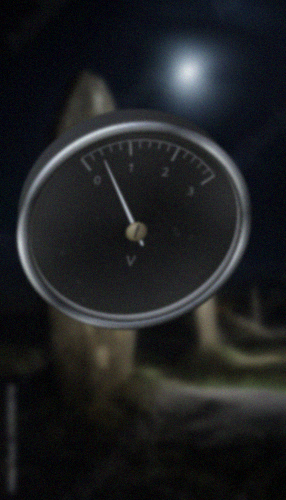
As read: 0.4
